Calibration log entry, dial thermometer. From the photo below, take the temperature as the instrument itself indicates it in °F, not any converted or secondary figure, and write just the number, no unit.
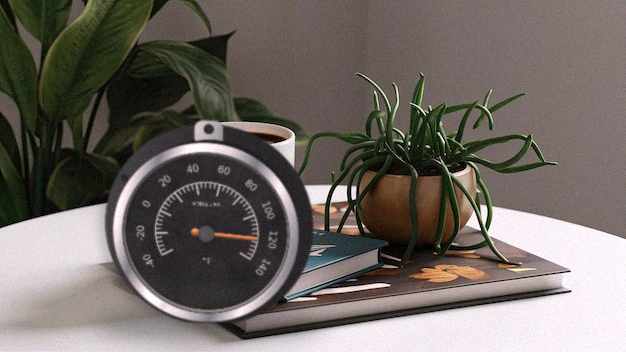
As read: 120
